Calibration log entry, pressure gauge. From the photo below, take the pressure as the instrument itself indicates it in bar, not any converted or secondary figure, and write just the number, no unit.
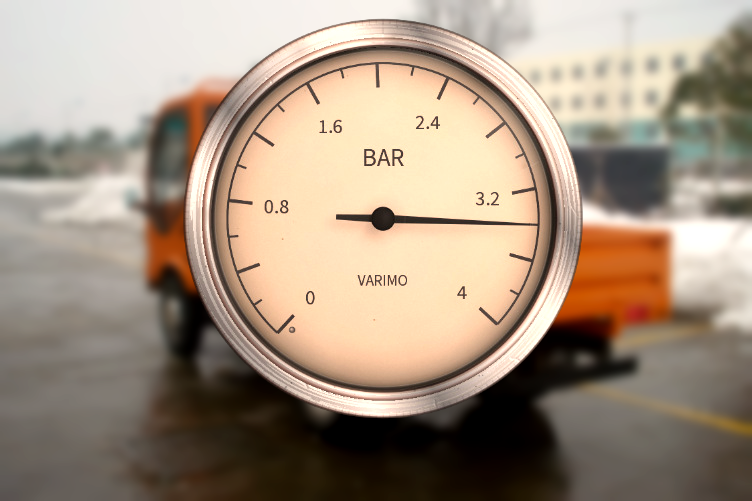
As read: 3.4
